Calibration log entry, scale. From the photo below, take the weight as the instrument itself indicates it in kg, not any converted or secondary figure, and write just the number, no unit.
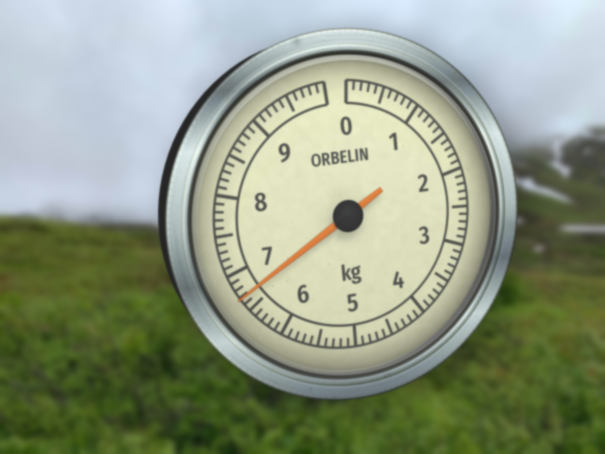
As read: 6.7
